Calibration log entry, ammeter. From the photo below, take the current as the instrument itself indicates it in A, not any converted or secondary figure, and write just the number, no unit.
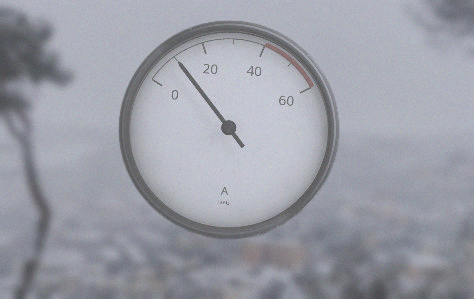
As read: 10
